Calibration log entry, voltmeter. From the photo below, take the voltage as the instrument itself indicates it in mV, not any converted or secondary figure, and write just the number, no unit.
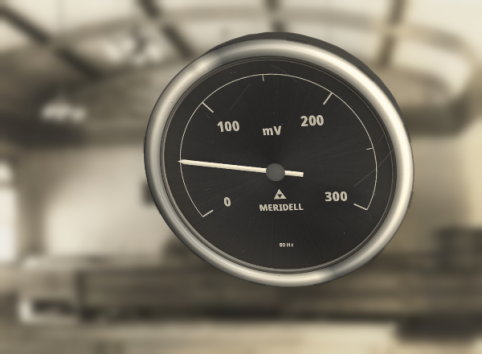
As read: 50
